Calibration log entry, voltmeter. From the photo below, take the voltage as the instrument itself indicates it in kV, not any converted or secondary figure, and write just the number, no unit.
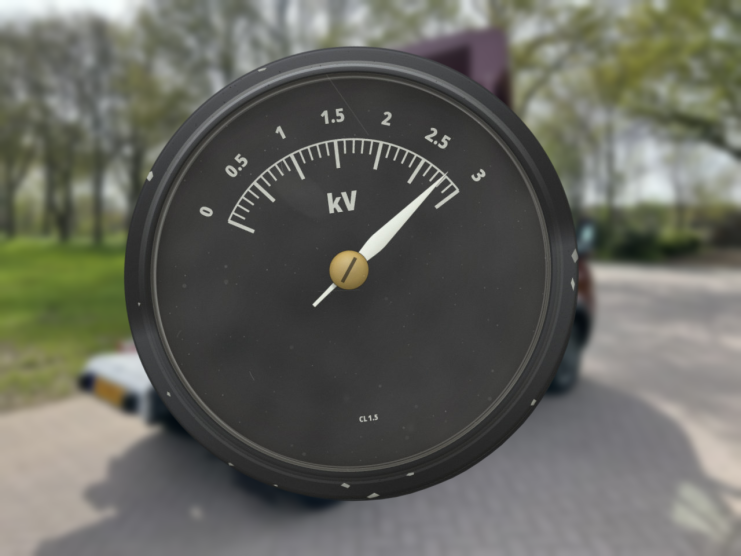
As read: 2.8
